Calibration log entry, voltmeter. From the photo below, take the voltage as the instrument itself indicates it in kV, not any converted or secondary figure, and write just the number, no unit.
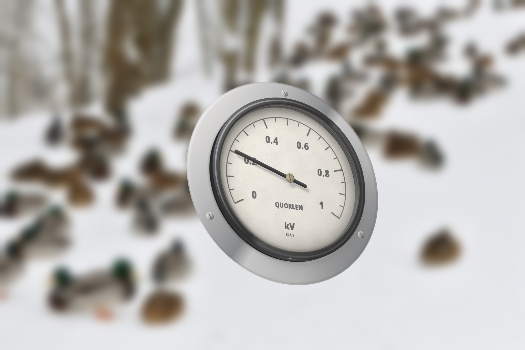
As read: 0.2
